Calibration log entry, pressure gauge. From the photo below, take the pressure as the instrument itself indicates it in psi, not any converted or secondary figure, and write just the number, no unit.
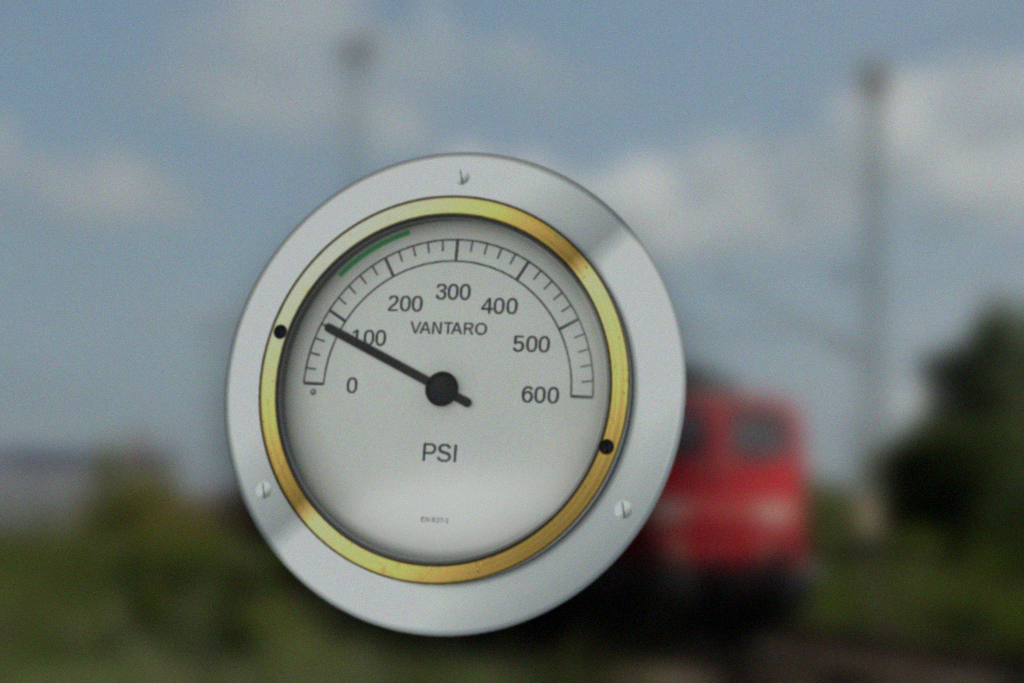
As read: 80
